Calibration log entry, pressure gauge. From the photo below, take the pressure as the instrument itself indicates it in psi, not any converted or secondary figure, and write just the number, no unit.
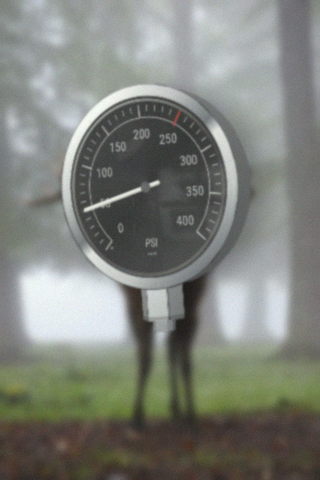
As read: 50
